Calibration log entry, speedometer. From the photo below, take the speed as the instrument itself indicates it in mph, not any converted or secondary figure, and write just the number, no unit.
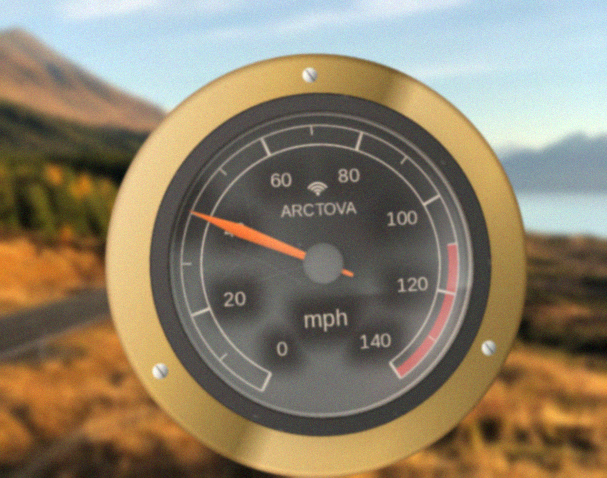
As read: 40
